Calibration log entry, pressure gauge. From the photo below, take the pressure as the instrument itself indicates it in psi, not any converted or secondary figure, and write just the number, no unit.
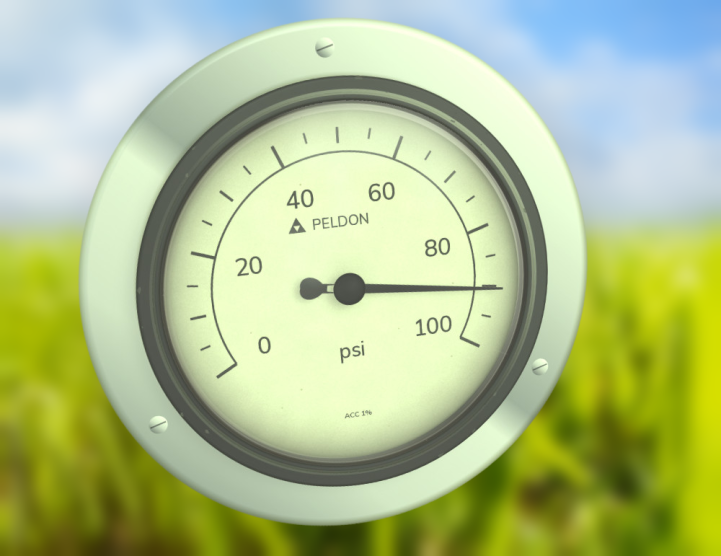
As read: 90
